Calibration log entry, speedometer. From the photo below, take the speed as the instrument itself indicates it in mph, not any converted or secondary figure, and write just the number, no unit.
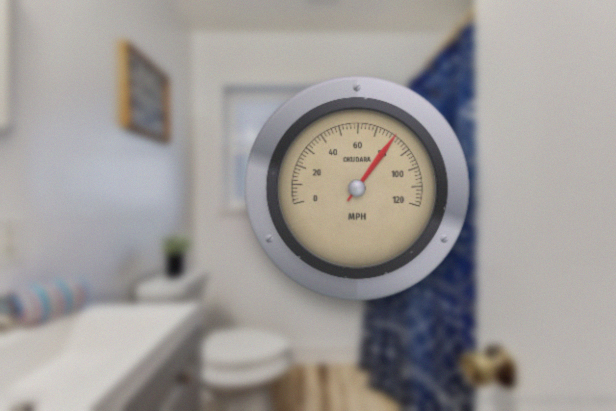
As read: 80
